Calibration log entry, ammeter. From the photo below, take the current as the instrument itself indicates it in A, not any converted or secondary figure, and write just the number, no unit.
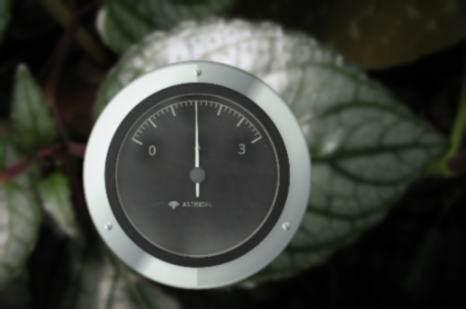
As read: 1.5
